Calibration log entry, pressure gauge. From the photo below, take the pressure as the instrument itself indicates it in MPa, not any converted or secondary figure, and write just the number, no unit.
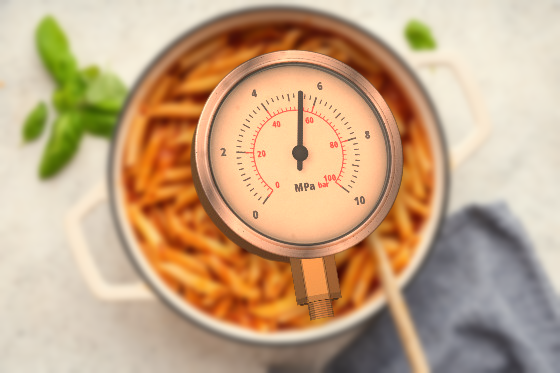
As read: 5.4
